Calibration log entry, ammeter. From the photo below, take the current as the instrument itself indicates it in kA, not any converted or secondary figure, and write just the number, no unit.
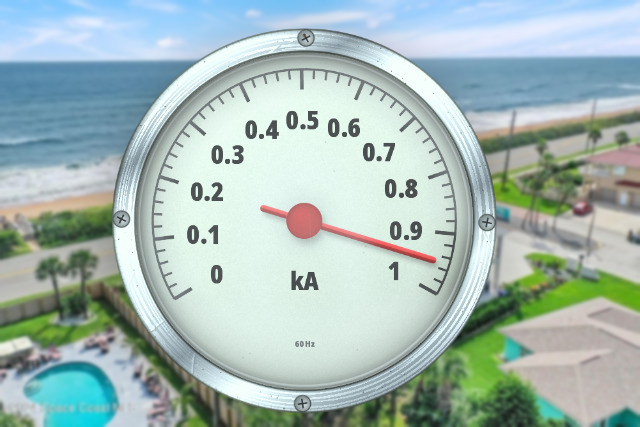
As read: 0.95
